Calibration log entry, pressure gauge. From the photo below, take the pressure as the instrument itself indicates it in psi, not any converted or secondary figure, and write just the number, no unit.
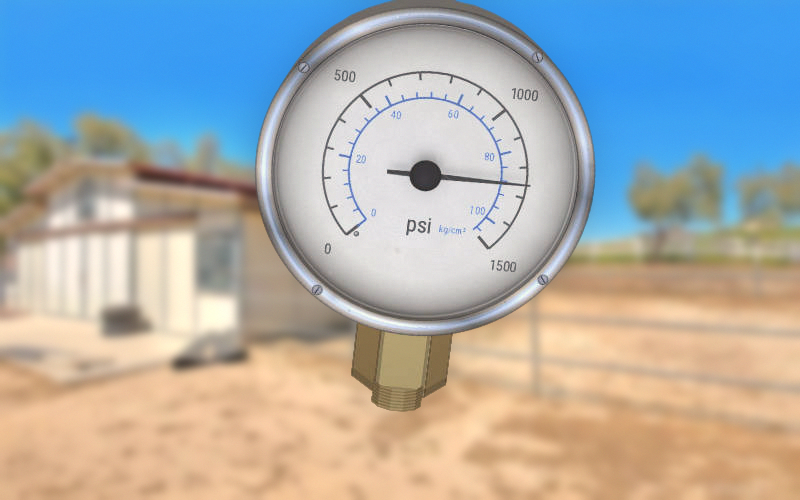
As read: 1250
